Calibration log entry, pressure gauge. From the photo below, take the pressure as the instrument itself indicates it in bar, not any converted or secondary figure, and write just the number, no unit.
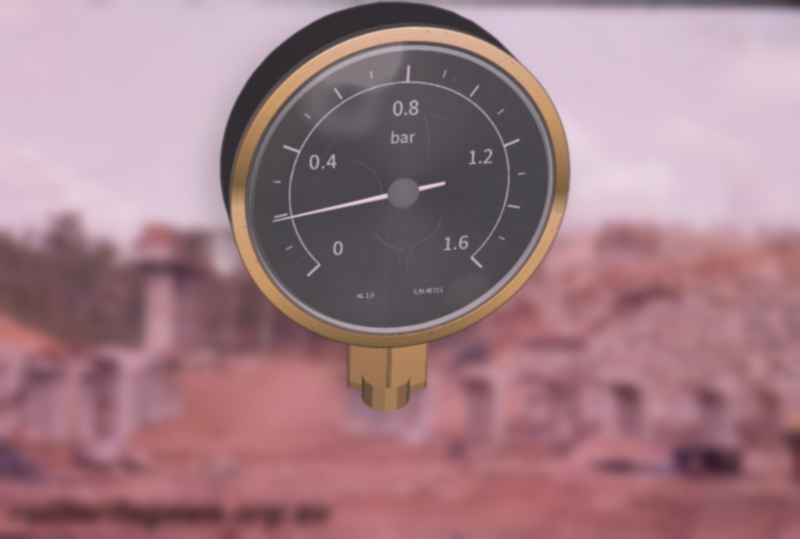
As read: 0.2
